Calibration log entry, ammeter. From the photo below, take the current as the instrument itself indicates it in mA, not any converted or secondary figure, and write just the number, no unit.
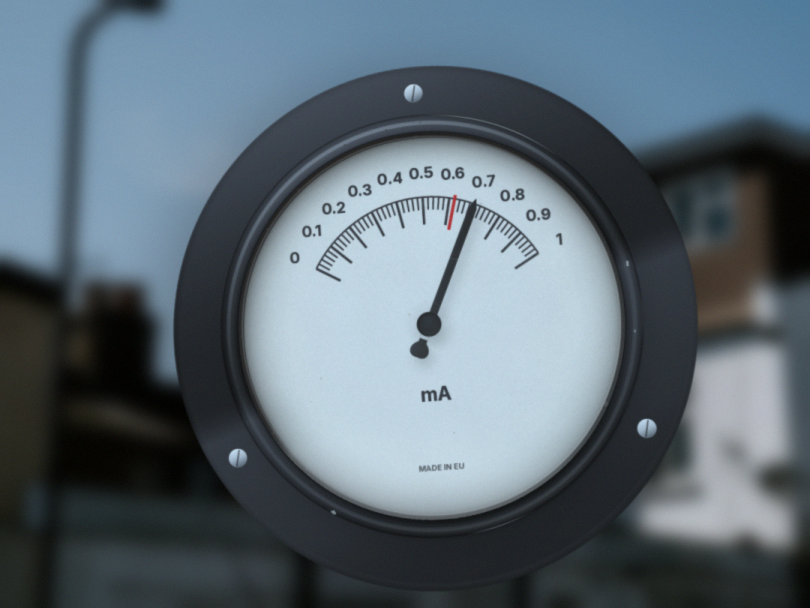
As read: 0.7
